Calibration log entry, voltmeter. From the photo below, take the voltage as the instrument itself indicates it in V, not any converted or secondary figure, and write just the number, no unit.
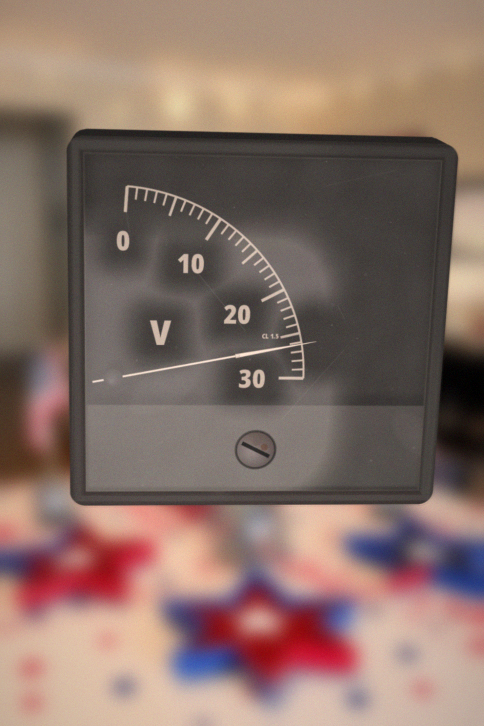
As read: 26
